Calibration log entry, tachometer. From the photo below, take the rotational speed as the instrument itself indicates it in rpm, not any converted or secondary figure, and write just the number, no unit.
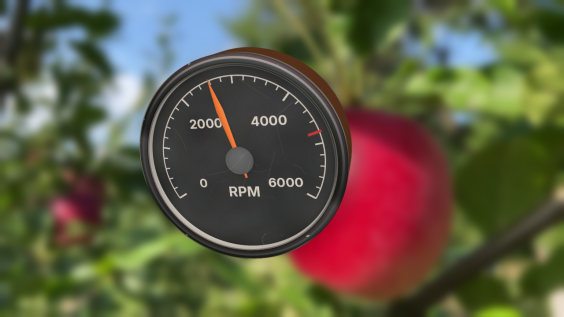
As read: 2600
